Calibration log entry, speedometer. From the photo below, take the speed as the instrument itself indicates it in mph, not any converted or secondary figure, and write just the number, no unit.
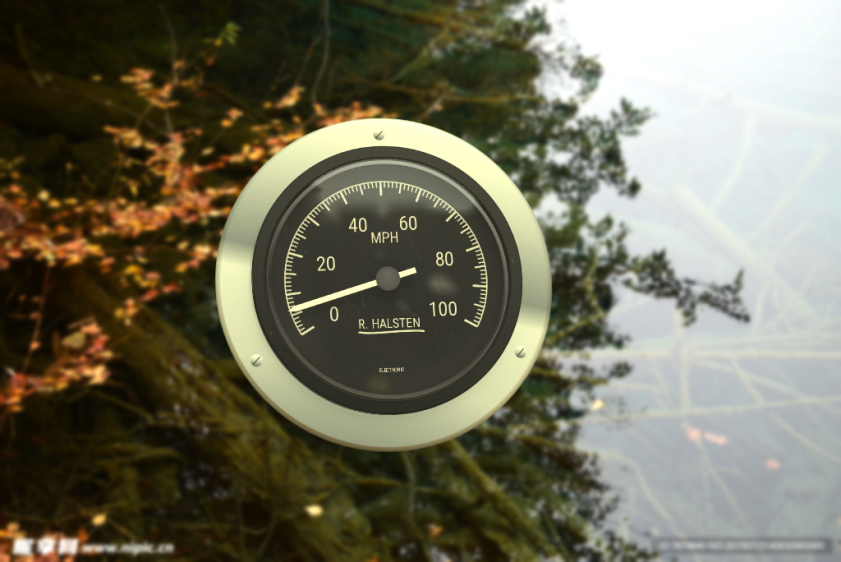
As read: 6
